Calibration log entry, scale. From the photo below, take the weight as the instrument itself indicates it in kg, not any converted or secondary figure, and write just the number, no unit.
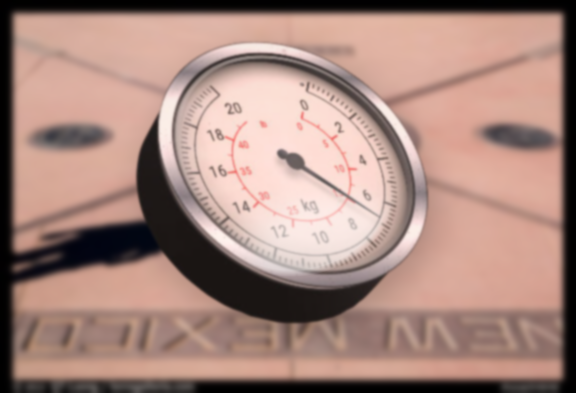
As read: 7
